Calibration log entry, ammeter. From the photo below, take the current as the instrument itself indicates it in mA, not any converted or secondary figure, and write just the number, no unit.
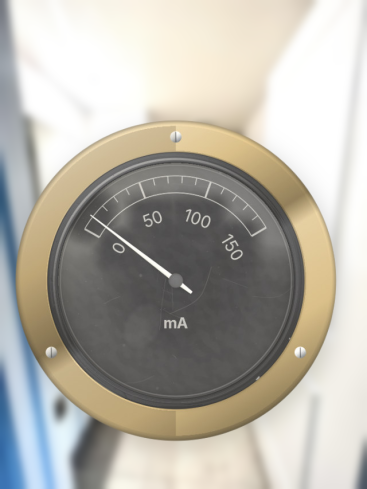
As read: 10
